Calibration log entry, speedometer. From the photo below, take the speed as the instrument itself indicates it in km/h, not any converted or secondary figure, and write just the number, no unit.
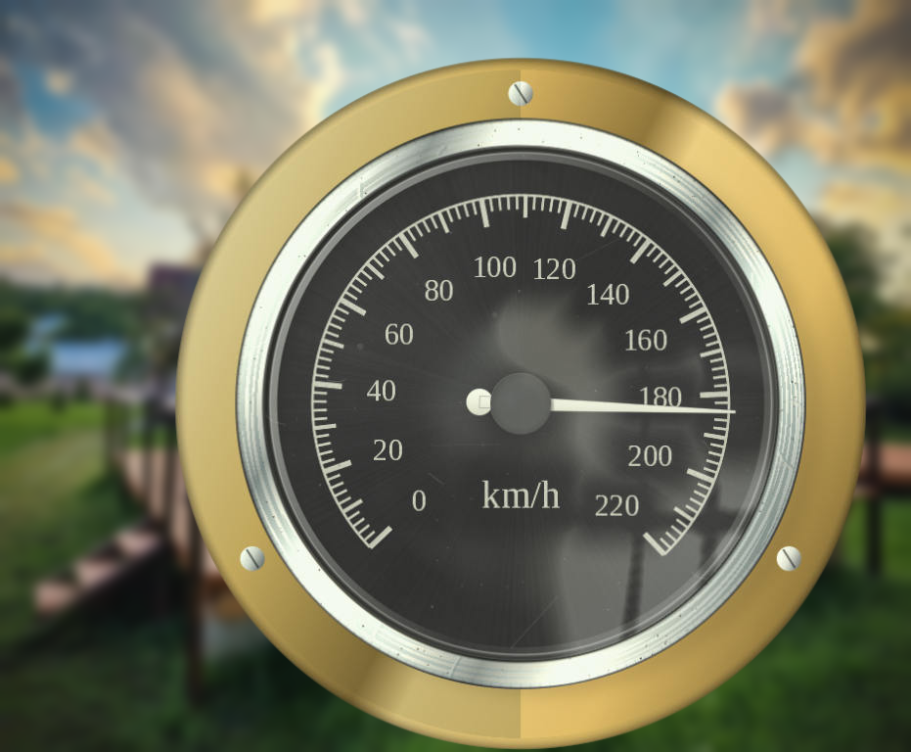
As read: 184
